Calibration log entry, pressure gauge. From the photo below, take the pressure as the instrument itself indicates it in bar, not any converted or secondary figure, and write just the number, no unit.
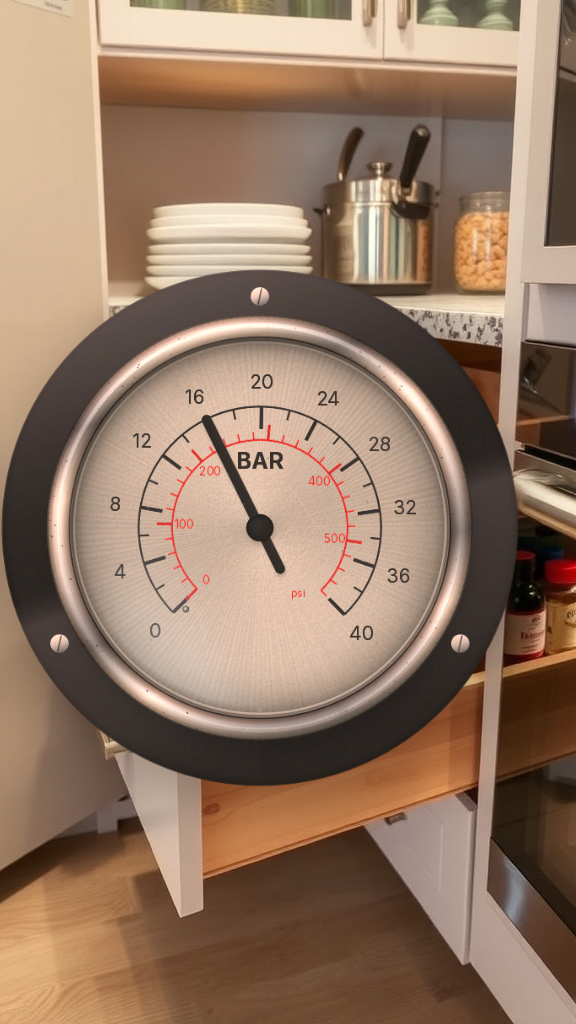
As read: 16
